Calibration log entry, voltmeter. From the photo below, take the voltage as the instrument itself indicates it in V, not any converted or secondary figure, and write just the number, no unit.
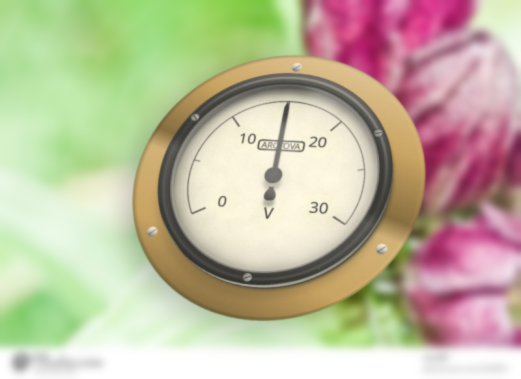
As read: 15
